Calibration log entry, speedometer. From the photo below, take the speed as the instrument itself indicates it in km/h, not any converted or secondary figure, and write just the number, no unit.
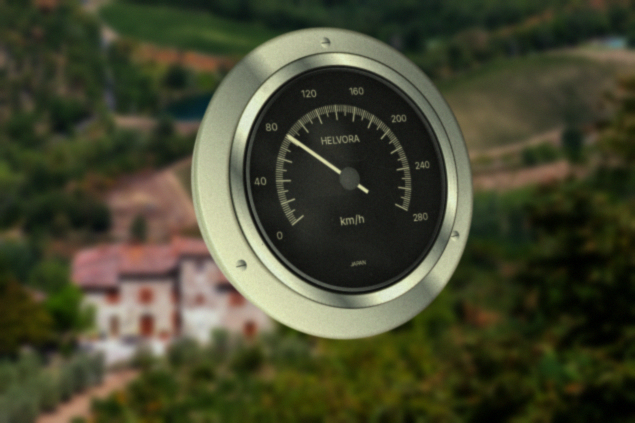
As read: 80
